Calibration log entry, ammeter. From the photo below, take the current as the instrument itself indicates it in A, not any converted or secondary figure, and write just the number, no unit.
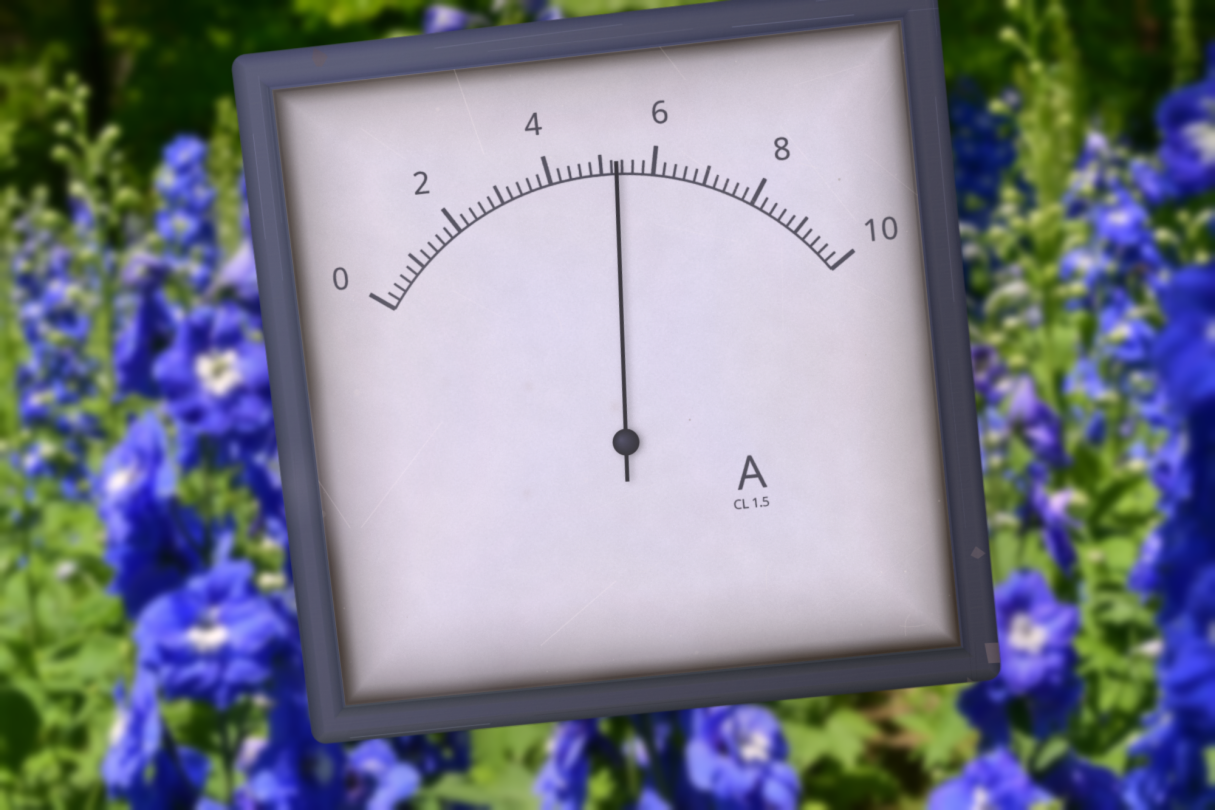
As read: 5.3
